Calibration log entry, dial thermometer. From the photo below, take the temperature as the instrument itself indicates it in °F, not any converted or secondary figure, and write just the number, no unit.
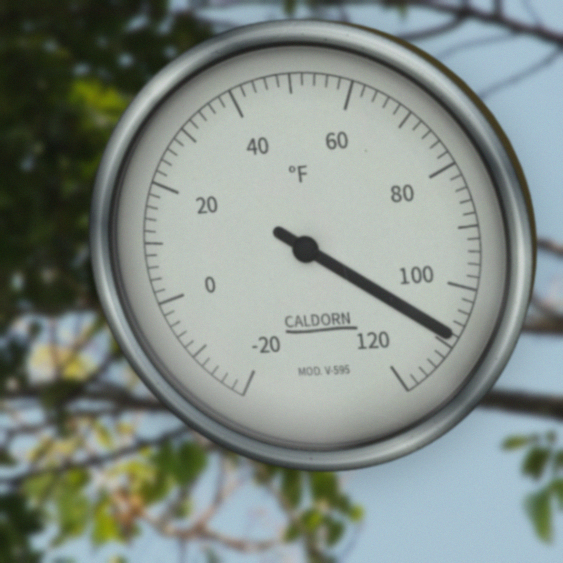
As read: 108
